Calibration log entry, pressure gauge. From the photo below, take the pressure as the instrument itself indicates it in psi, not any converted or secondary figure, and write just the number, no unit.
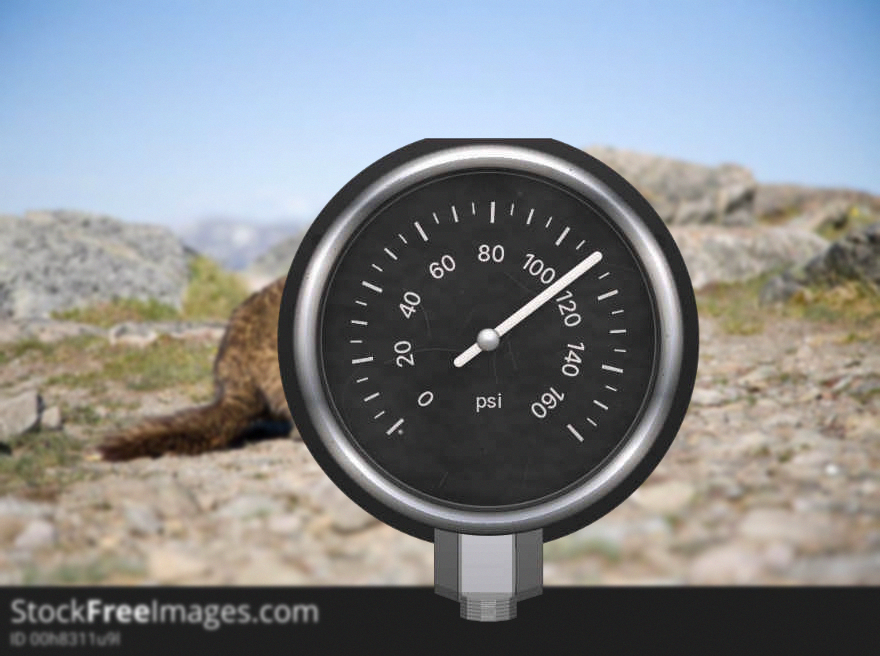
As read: 110
